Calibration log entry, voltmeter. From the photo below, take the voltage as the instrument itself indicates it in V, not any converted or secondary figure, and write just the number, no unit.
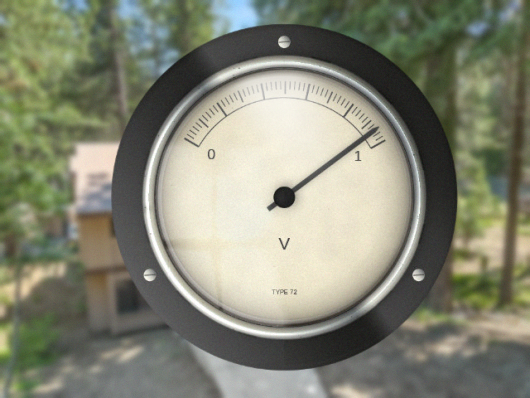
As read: 0.94
